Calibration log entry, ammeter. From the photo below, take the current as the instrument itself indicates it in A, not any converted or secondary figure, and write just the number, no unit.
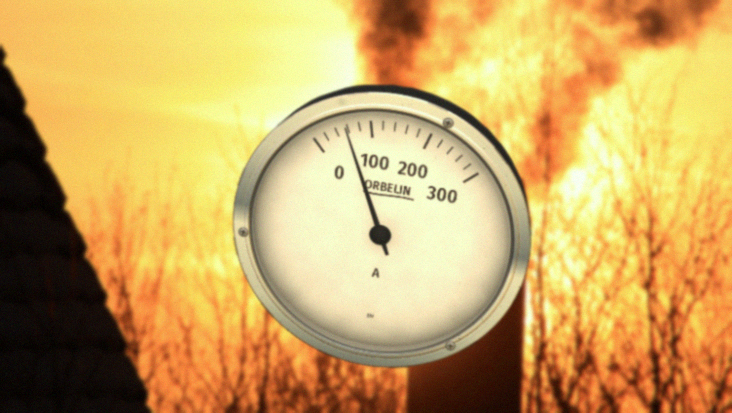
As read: 60
